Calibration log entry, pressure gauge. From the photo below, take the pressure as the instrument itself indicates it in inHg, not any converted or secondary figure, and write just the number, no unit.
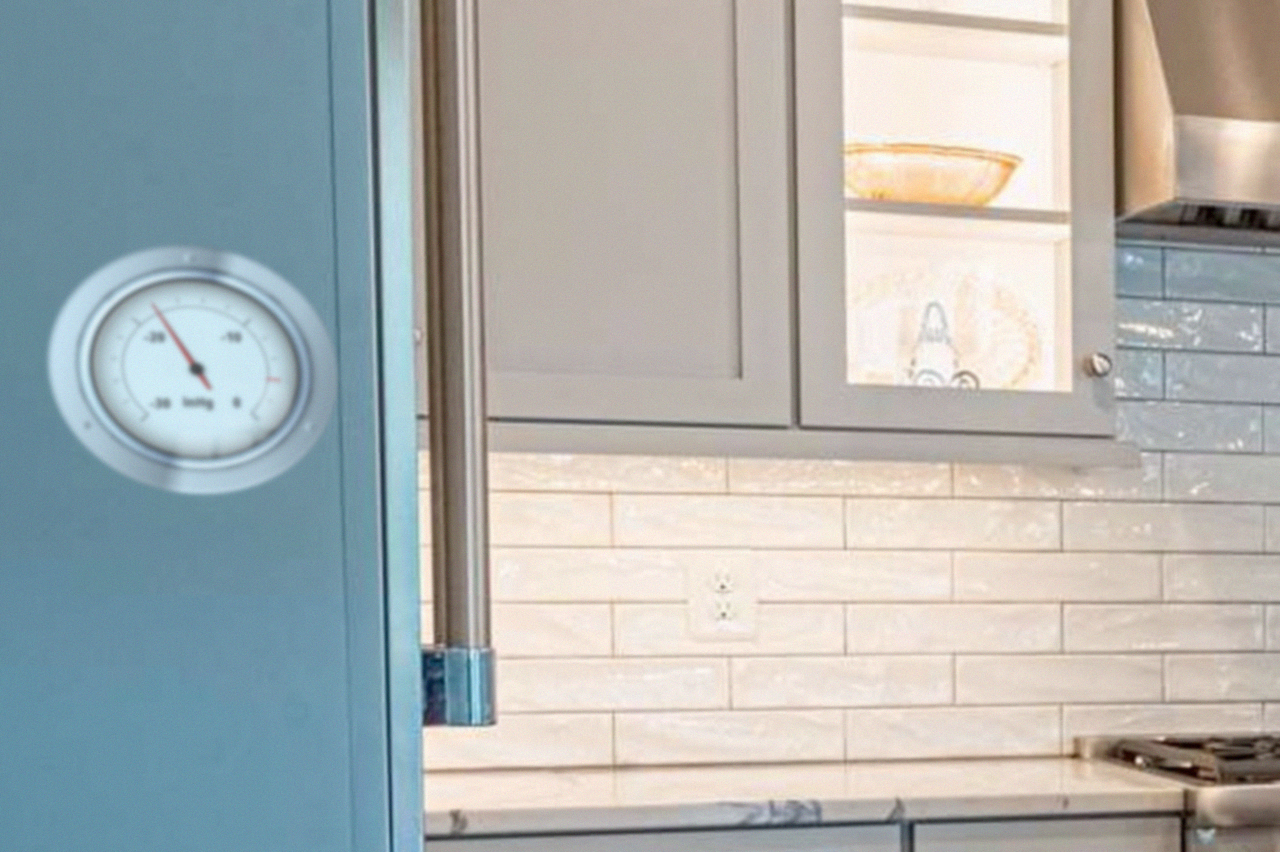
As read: -18
